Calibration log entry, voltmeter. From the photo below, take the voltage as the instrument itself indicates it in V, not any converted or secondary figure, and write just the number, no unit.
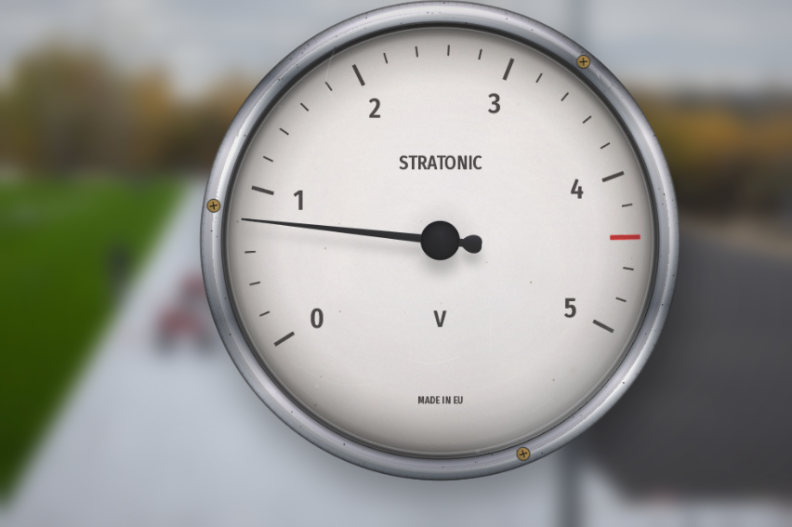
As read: 0.8
